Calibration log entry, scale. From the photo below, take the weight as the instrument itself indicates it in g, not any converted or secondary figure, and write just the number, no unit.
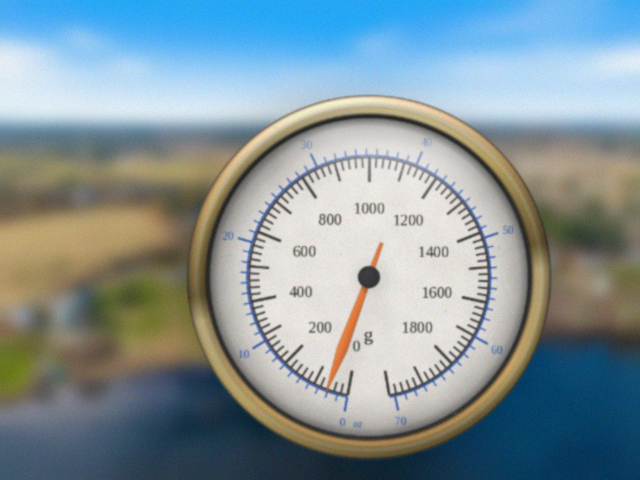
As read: 60
